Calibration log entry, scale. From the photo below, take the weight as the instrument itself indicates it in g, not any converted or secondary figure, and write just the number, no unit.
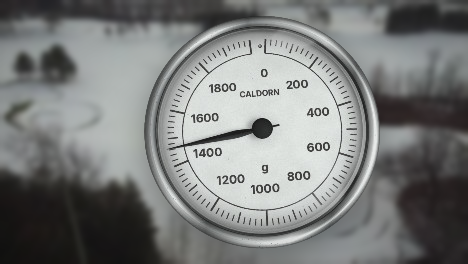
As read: 1460
